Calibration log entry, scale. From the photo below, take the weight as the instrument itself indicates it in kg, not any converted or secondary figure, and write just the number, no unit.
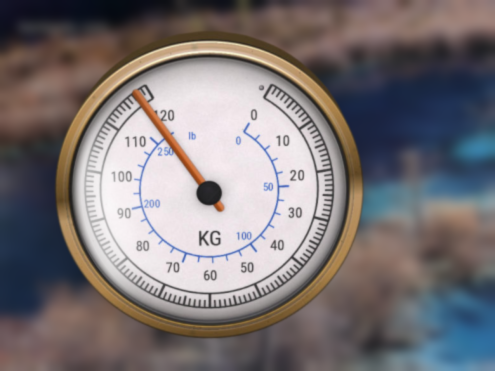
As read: 118
